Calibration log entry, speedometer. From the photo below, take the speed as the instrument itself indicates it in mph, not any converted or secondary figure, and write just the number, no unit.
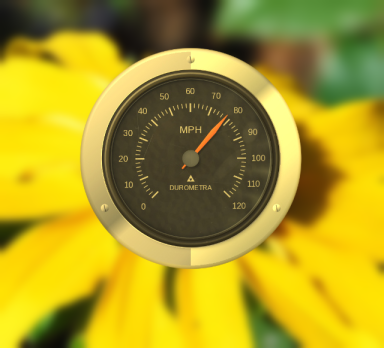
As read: 78
